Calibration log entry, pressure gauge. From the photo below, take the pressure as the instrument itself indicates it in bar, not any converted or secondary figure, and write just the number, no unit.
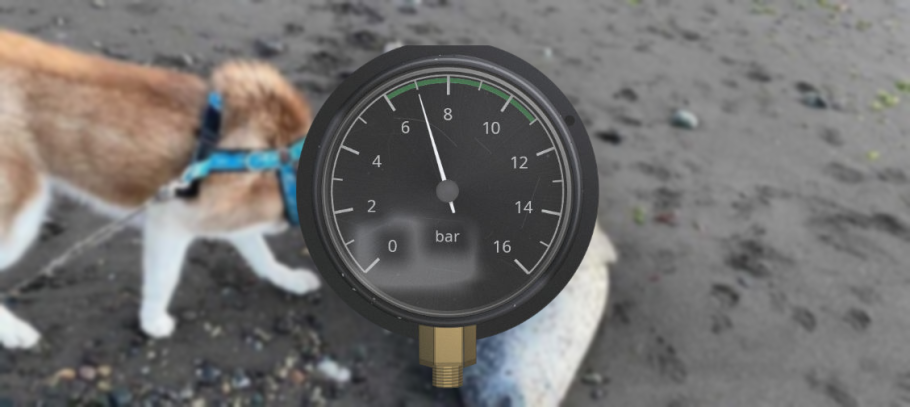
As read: 7
